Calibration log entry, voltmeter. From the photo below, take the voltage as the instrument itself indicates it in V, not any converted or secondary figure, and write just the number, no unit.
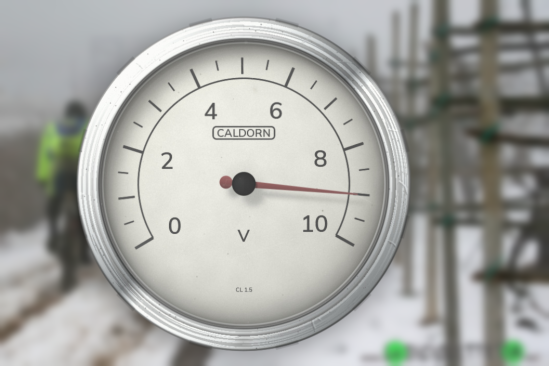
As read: 9
